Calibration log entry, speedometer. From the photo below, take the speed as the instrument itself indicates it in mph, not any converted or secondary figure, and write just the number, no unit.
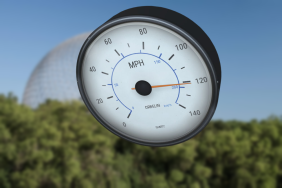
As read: 120
